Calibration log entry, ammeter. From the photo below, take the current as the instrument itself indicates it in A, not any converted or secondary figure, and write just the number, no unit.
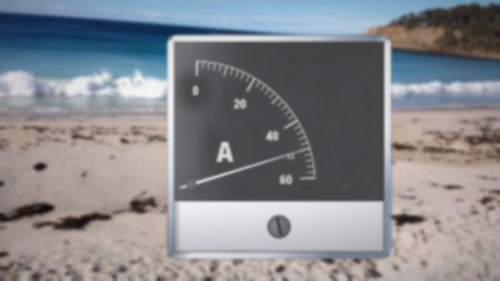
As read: 50
